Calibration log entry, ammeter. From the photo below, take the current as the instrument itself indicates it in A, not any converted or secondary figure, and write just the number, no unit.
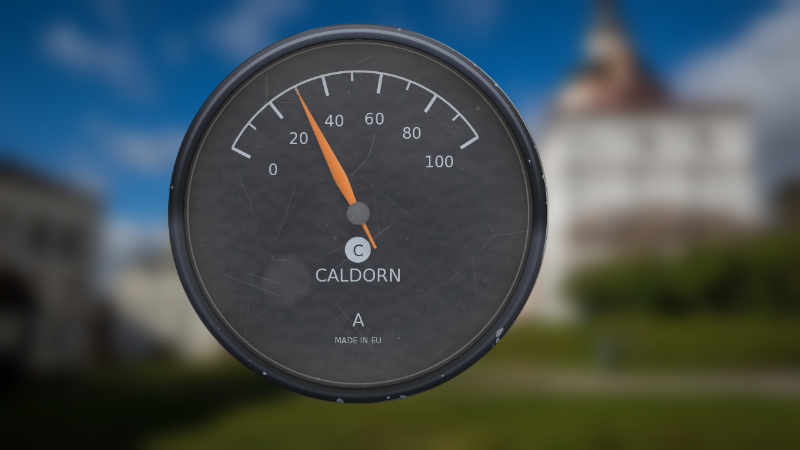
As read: 30
